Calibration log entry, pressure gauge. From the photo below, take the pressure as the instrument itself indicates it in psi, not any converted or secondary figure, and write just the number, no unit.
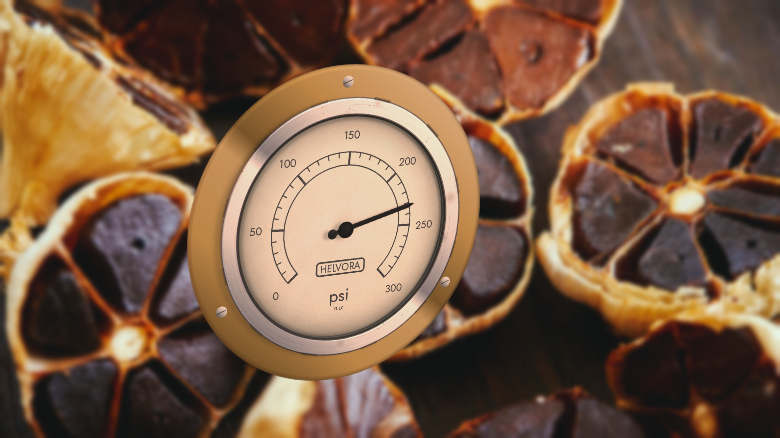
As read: 230
